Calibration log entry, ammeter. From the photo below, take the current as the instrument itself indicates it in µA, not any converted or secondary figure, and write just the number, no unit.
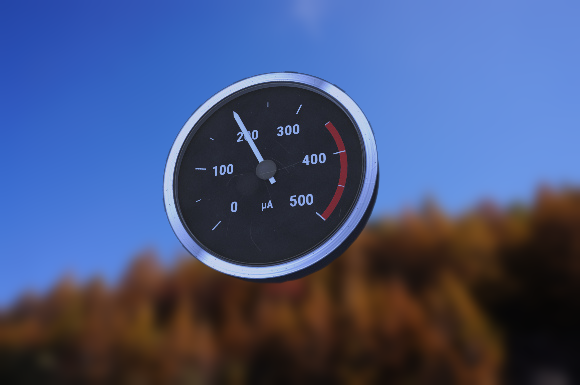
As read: 200
